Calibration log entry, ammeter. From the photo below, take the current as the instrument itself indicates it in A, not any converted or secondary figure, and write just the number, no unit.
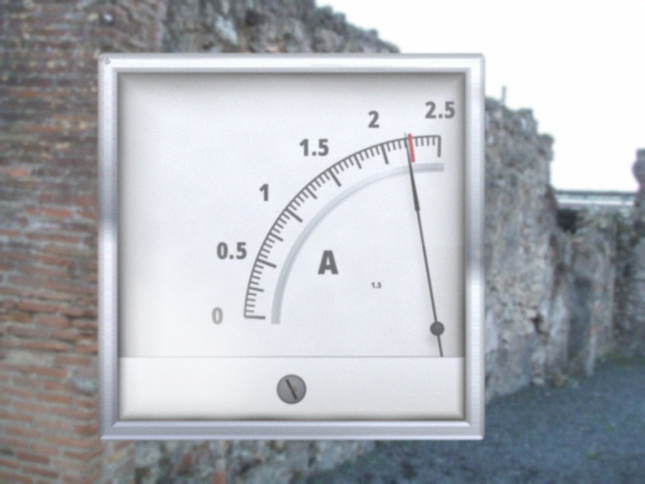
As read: 2.2
